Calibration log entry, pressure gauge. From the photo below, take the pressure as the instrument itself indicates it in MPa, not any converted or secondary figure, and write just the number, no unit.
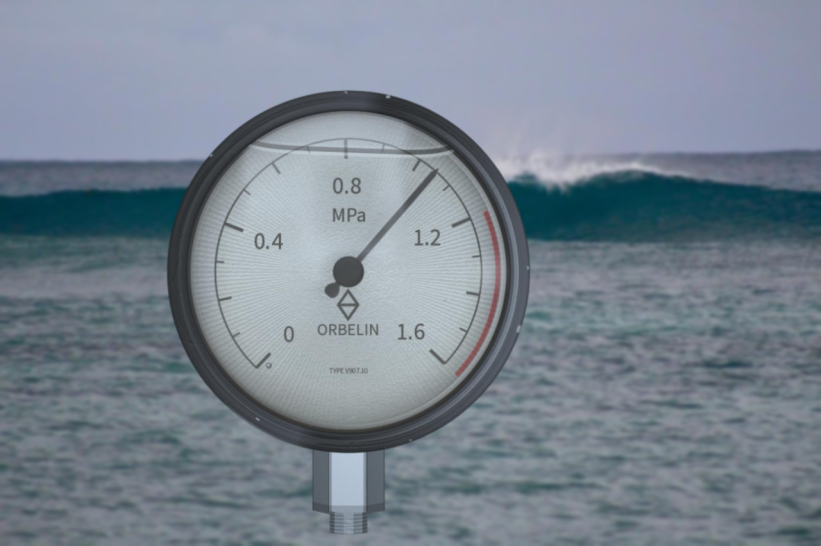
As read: 1.05
